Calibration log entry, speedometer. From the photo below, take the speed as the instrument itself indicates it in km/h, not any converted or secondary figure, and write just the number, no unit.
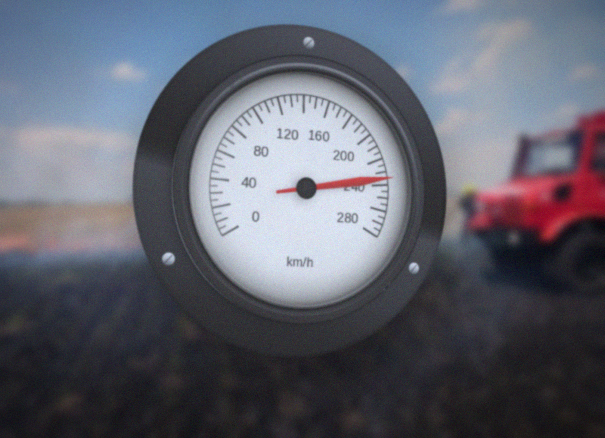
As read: 235
